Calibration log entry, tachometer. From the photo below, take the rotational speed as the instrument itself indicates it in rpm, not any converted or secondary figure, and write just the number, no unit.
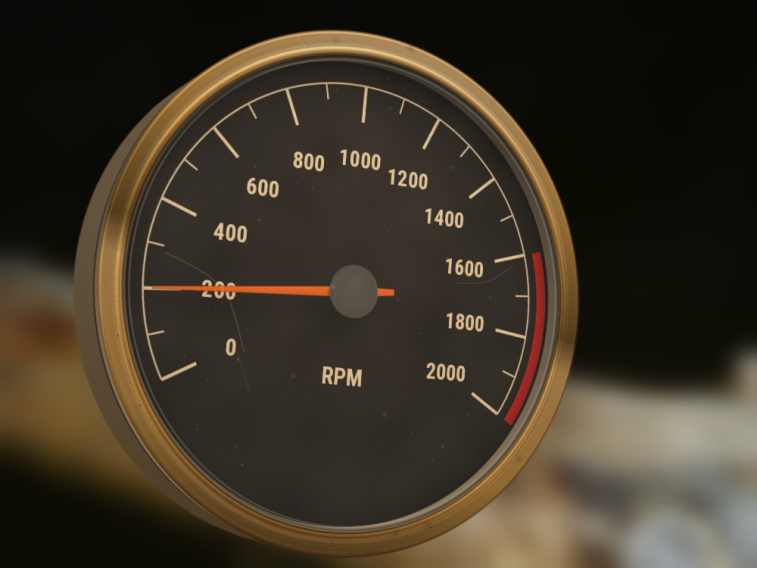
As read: 200
